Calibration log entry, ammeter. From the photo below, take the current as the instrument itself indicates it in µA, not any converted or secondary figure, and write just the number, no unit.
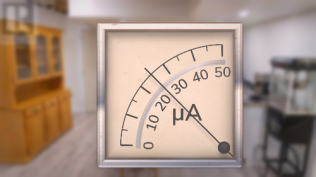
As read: 25
